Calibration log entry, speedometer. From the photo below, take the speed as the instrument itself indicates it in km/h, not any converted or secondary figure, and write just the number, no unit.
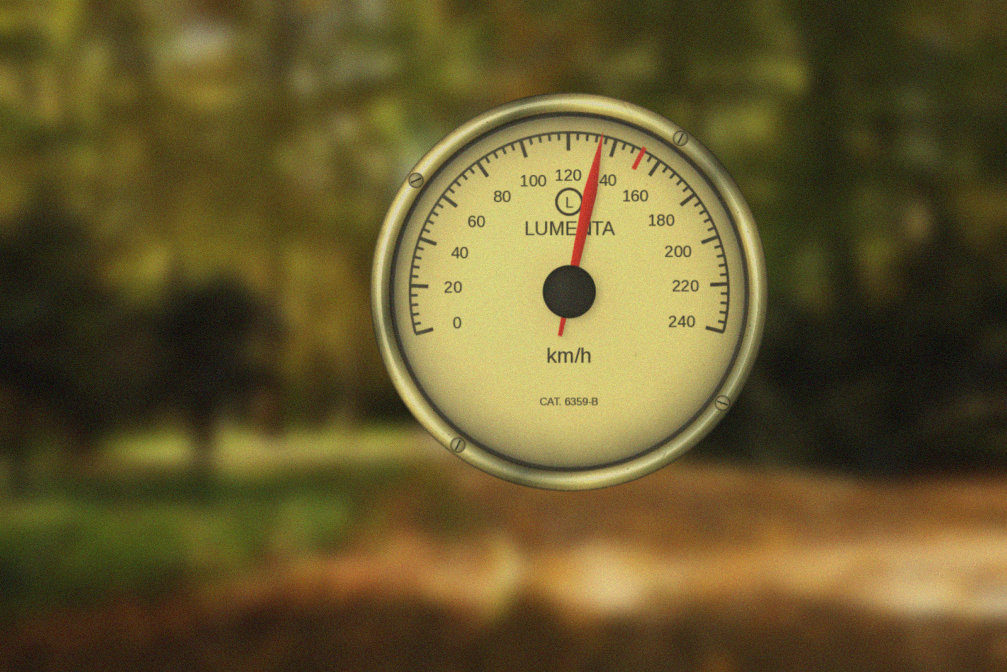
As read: 134
